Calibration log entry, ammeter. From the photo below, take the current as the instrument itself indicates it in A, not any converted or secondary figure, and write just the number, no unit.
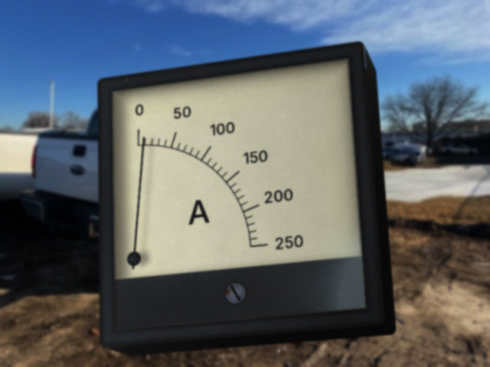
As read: 10
